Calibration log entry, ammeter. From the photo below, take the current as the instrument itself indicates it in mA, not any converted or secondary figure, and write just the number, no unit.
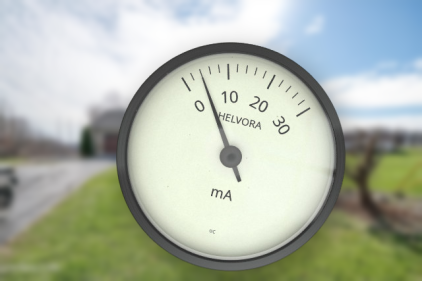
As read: 4
